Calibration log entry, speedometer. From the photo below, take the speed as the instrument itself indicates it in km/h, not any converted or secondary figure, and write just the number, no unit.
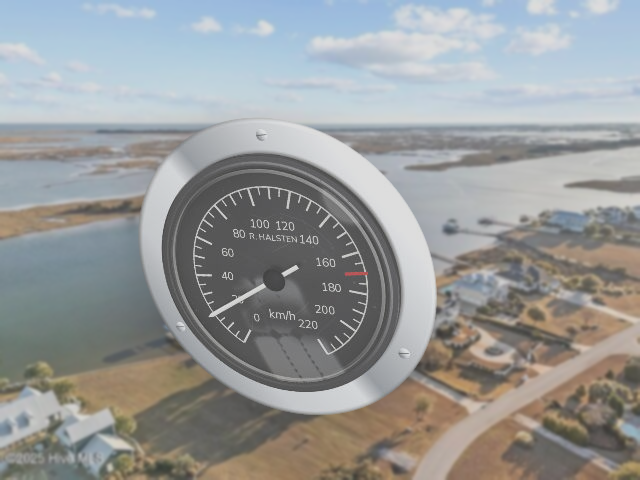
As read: 20
